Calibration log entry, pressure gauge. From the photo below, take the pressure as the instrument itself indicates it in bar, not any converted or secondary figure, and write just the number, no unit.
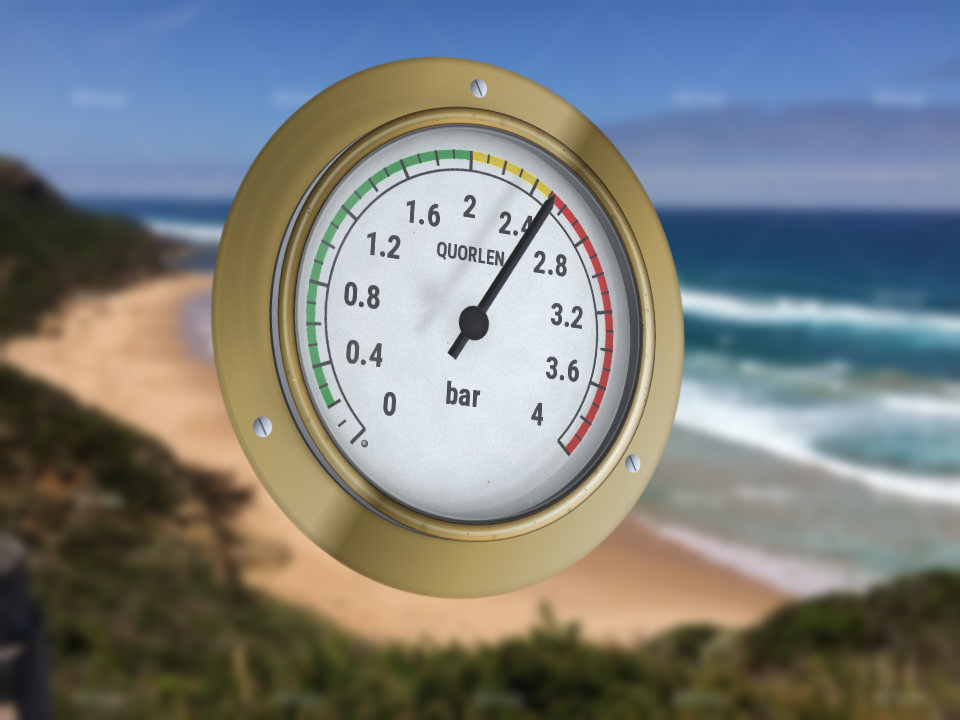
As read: 2.5
